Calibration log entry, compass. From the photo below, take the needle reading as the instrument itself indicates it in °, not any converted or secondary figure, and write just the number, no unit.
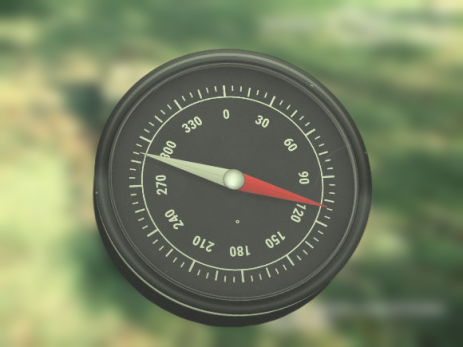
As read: 110
